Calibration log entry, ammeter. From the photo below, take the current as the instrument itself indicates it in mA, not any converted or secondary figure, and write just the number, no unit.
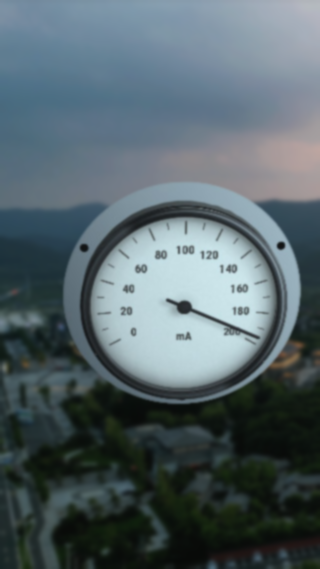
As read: 195
